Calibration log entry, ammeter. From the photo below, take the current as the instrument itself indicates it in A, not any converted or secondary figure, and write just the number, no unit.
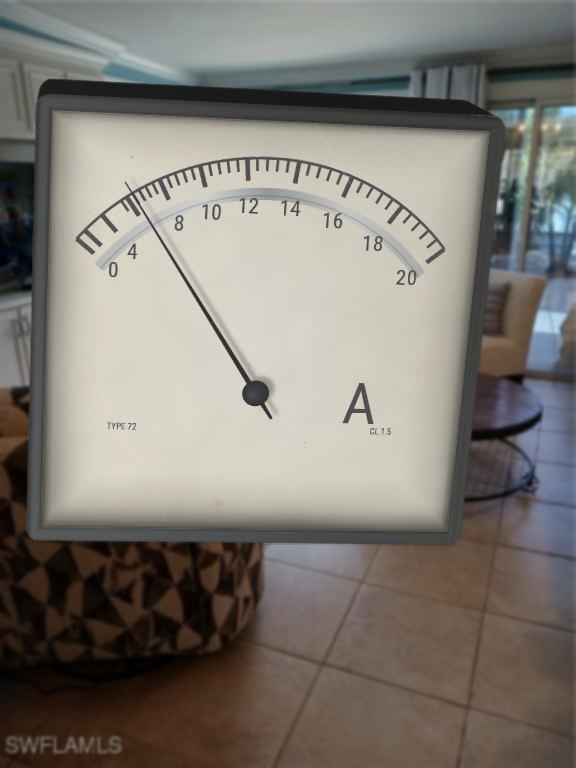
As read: 6.4
